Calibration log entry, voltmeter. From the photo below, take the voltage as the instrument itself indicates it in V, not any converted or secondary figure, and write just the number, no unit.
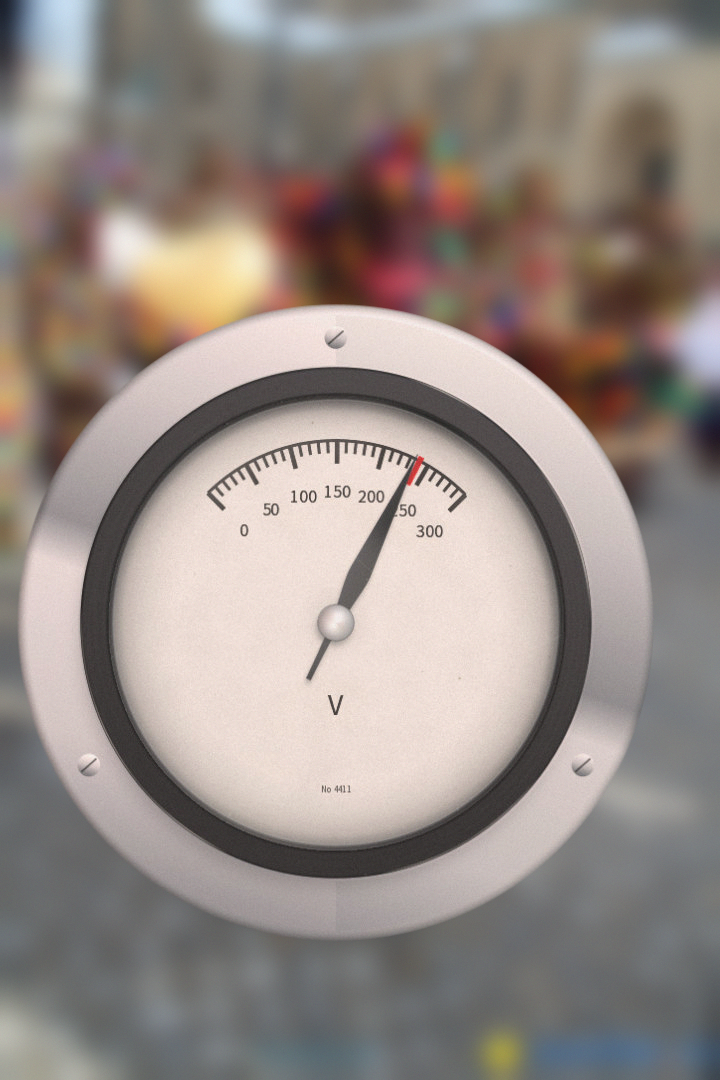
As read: 235
